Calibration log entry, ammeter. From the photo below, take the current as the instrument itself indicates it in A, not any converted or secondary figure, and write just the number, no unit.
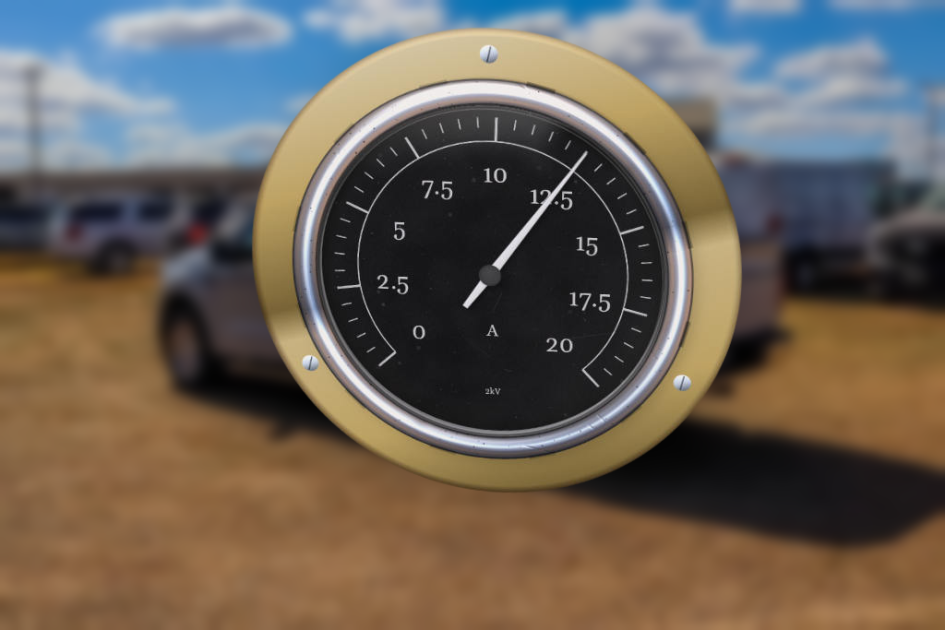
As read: 12.5
